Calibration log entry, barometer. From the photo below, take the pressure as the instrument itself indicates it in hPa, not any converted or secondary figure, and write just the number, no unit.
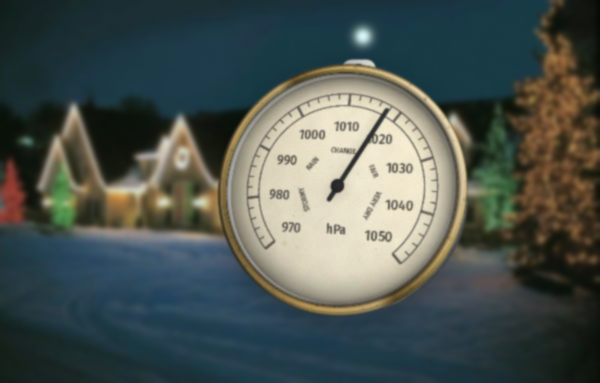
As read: 1018
